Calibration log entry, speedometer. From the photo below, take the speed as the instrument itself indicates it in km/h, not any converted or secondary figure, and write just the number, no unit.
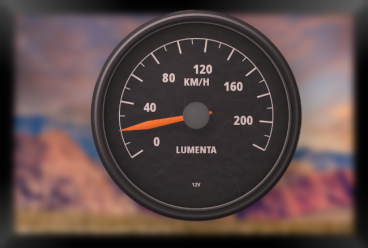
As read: 20
